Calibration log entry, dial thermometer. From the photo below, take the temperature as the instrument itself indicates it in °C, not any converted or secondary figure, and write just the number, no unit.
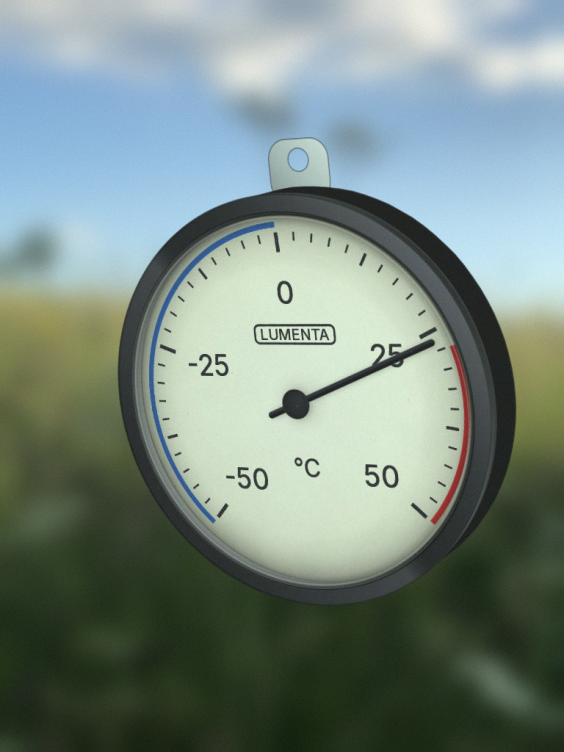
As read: 26.25
